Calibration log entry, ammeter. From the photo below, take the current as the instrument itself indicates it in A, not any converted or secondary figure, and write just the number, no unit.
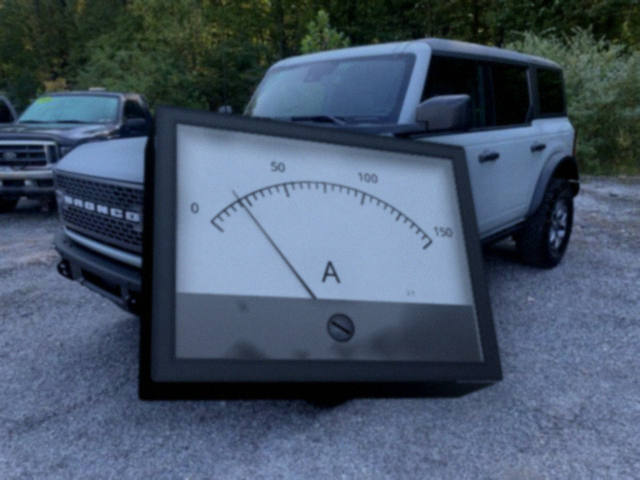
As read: 20
